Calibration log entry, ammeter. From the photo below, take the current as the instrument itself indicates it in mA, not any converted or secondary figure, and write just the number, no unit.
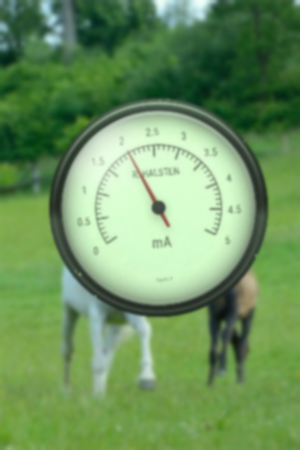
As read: 2
